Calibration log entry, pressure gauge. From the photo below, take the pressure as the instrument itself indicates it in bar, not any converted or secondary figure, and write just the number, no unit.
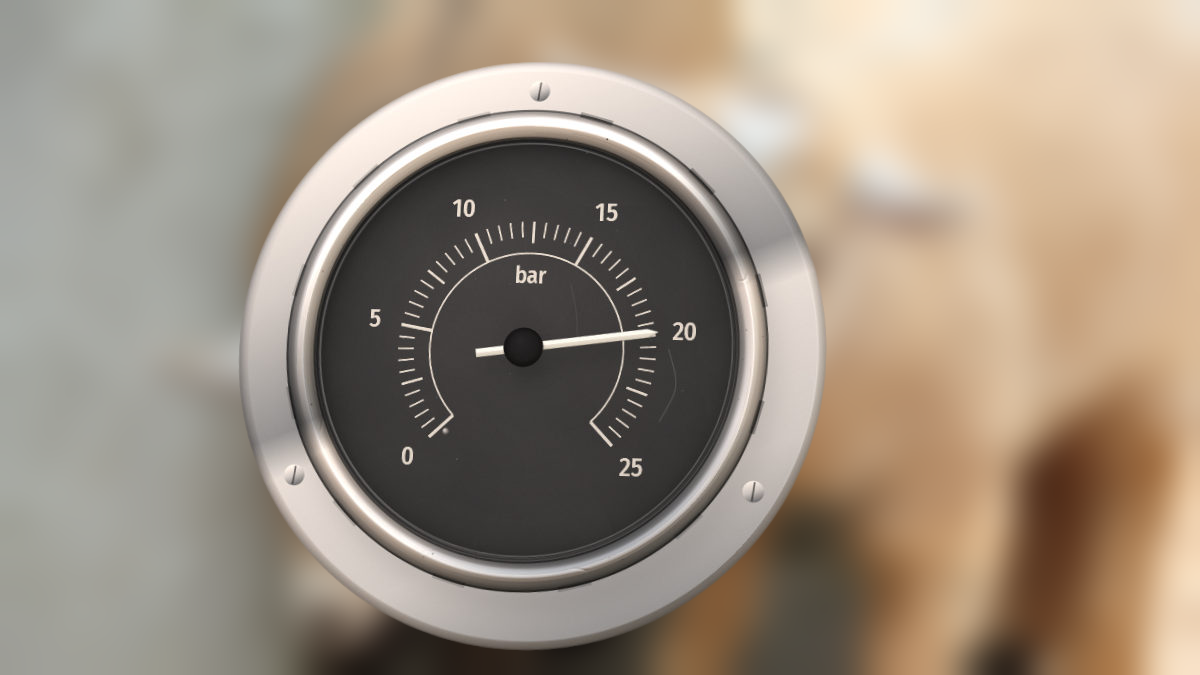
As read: 20
